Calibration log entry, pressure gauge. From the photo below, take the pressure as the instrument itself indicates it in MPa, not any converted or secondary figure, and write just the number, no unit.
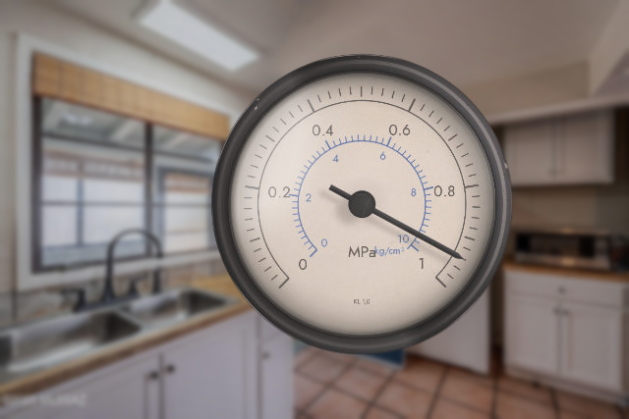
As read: 0.94
